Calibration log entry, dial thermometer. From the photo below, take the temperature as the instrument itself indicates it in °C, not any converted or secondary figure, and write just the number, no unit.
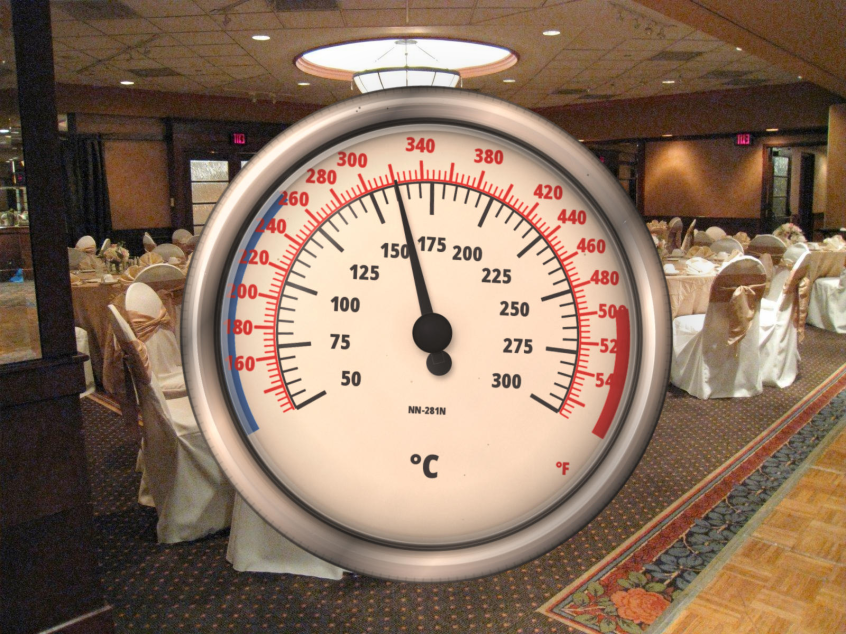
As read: 160
